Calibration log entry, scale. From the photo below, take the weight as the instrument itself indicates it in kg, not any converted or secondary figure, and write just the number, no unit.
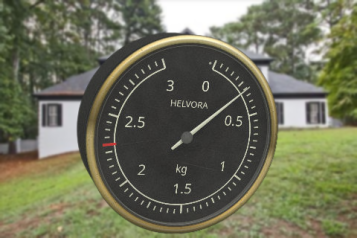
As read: 0.3
